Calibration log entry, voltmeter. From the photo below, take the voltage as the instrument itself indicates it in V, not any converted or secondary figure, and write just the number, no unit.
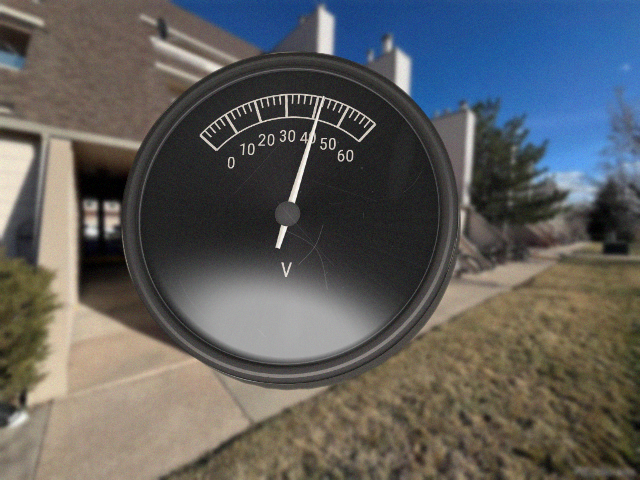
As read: 42
